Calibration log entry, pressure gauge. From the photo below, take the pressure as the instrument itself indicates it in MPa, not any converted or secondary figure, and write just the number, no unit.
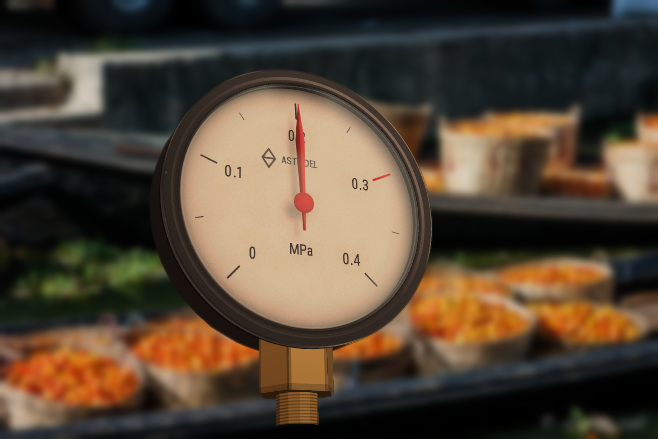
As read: 0.2
